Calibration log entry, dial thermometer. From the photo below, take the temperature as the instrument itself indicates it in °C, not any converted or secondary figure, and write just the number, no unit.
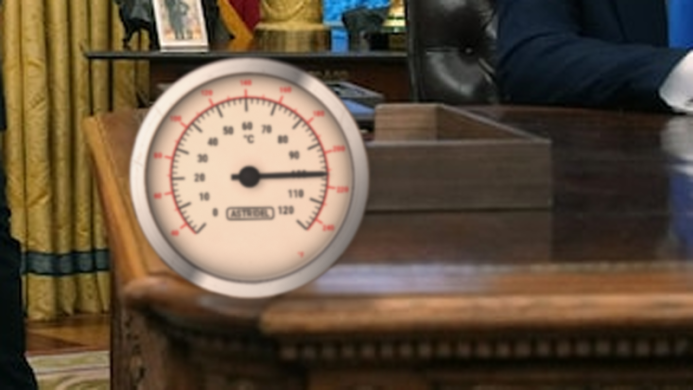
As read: 100
